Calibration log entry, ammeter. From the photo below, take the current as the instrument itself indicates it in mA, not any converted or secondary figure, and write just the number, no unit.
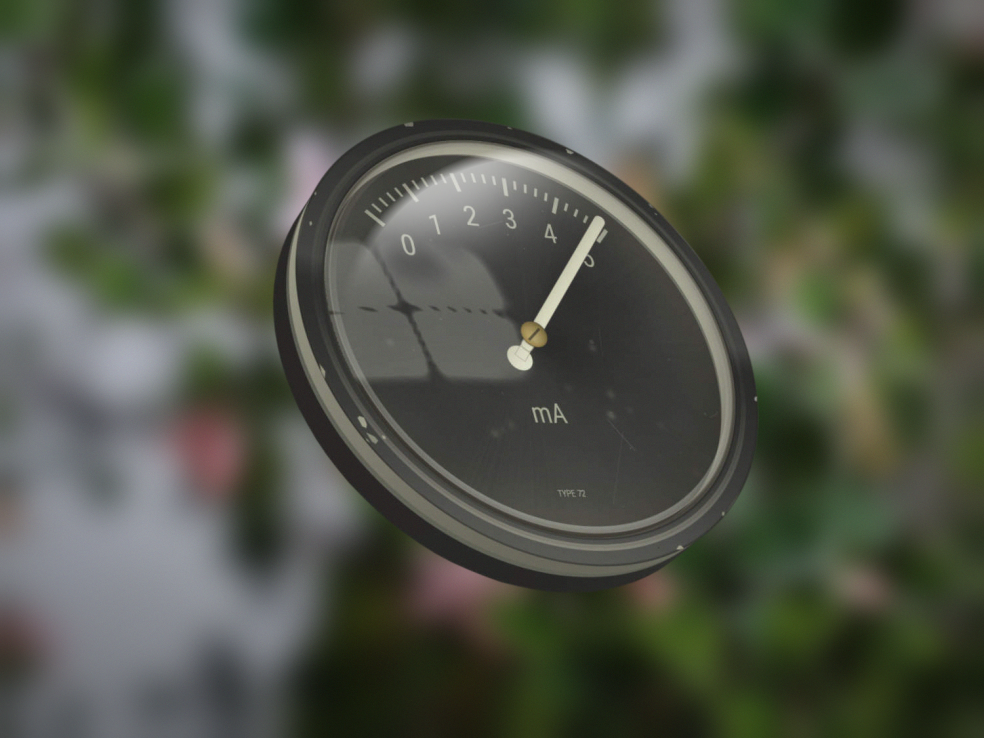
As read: 4.8
